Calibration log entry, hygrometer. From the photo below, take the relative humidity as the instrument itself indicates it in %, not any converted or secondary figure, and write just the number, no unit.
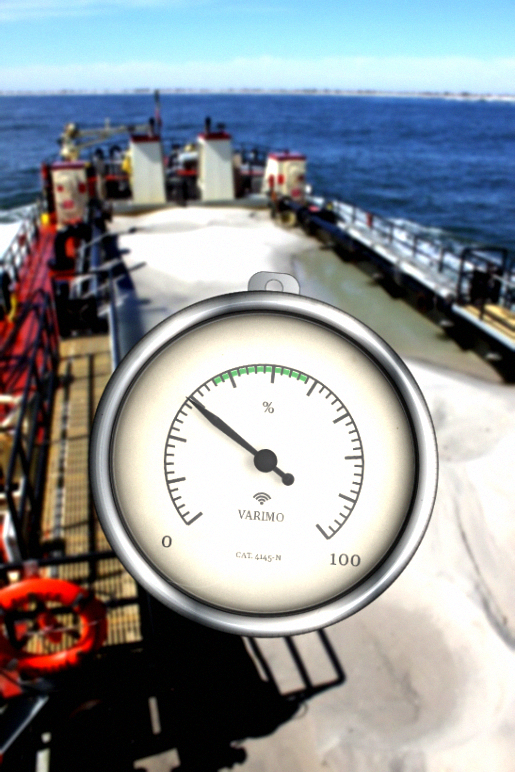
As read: 29
